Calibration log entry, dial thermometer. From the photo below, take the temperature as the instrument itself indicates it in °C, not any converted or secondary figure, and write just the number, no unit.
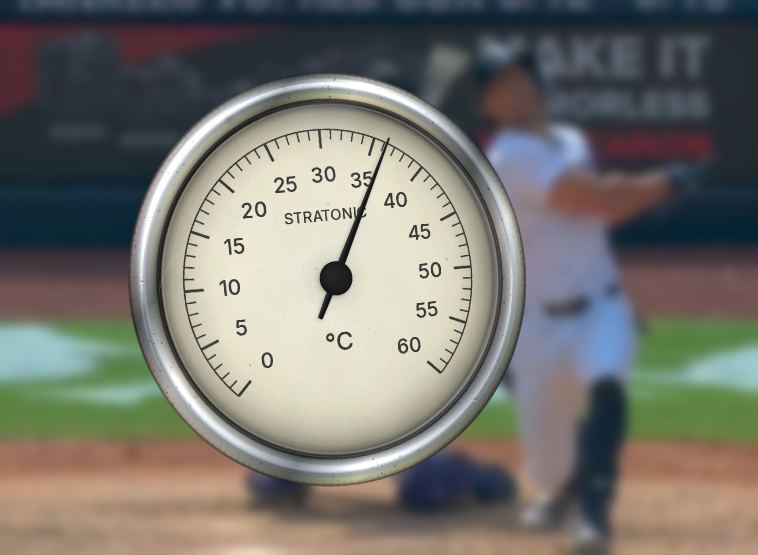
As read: 36
